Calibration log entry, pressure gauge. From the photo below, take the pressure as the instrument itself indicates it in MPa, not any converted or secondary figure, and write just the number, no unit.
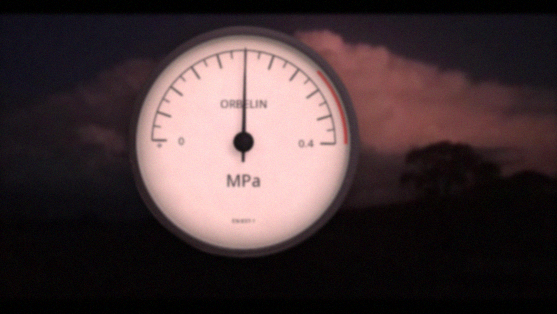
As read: 0.2
